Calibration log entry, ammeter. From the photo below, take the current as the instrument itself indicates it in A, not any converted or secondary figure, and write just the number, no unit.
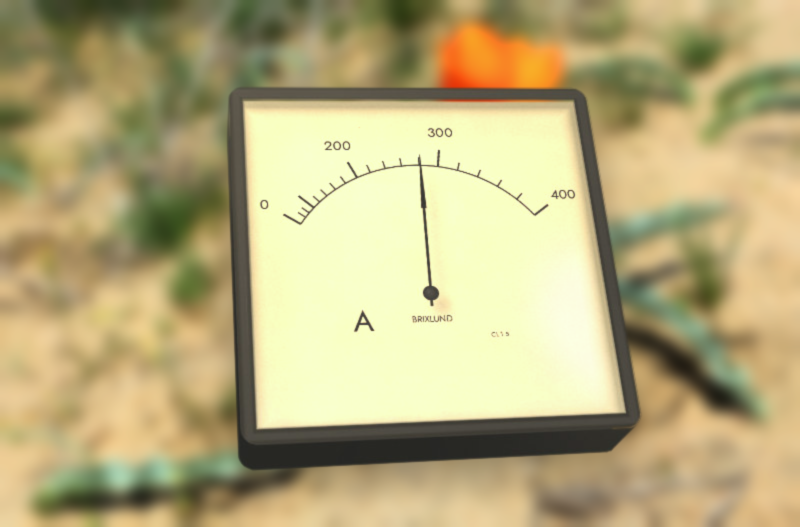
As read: 280
